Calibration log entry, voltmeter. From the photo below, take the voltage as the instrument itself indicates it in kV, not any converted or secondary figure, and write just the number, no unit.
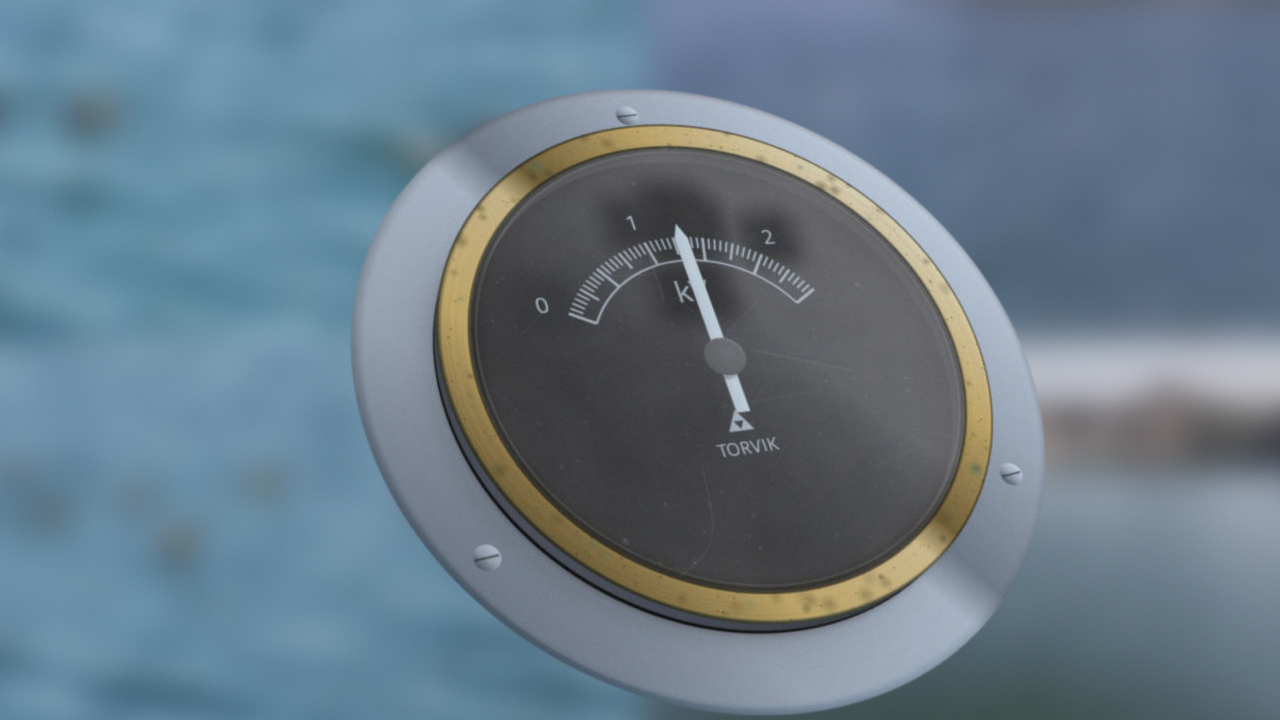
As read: 1.25
